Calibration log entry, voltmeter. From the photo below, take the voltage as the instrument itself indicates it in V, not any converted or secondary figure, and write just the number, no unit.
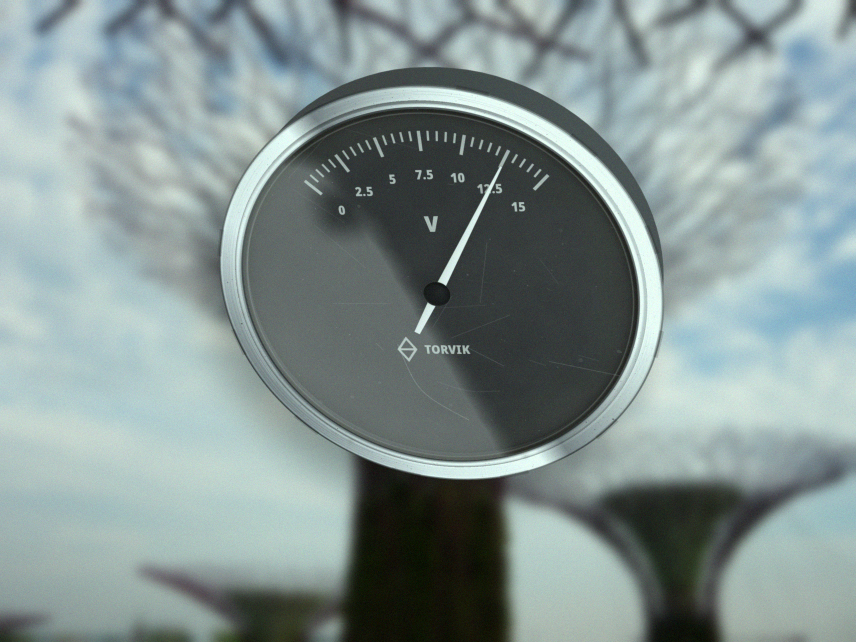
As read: 12.5
